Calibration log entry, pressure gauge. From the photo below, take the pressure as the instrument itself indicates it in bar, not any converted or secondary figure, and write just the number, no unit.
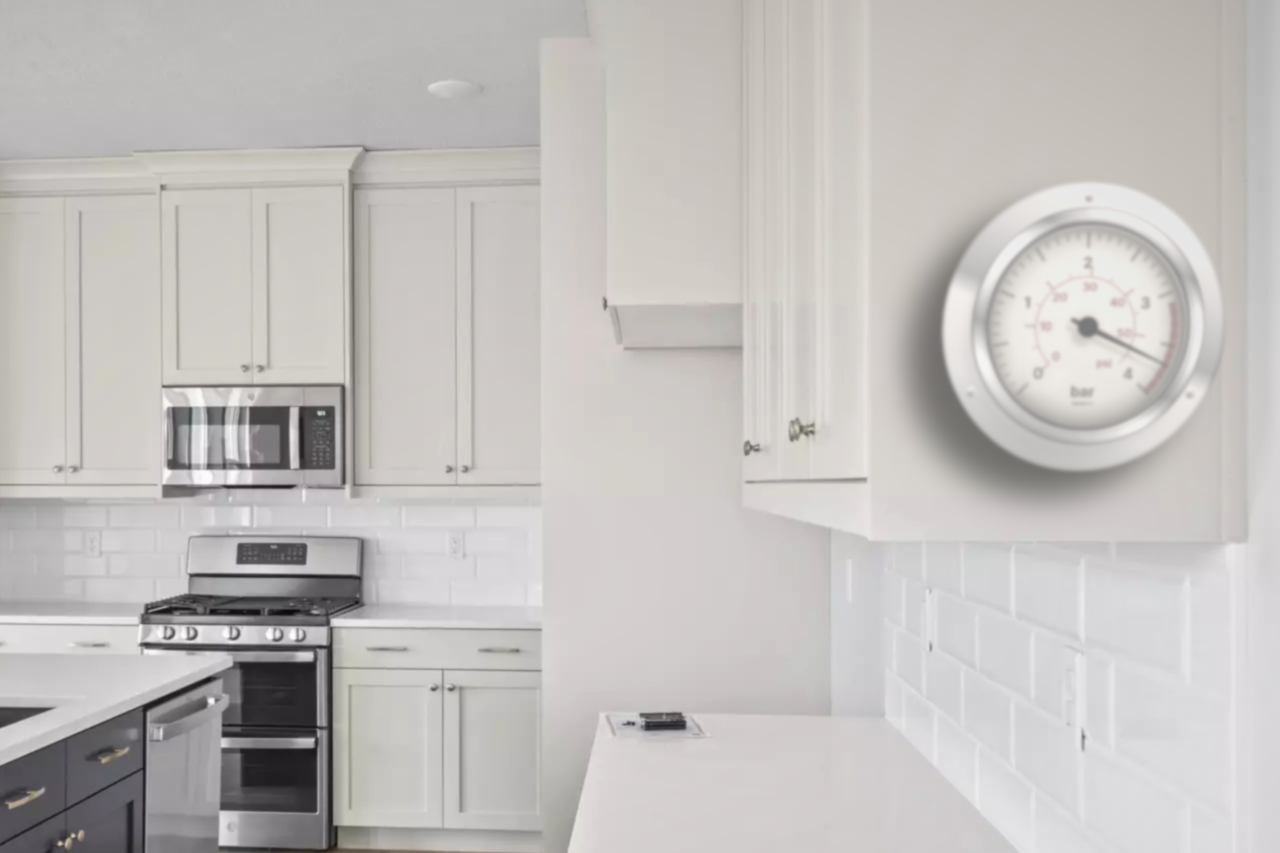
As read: 3.7
